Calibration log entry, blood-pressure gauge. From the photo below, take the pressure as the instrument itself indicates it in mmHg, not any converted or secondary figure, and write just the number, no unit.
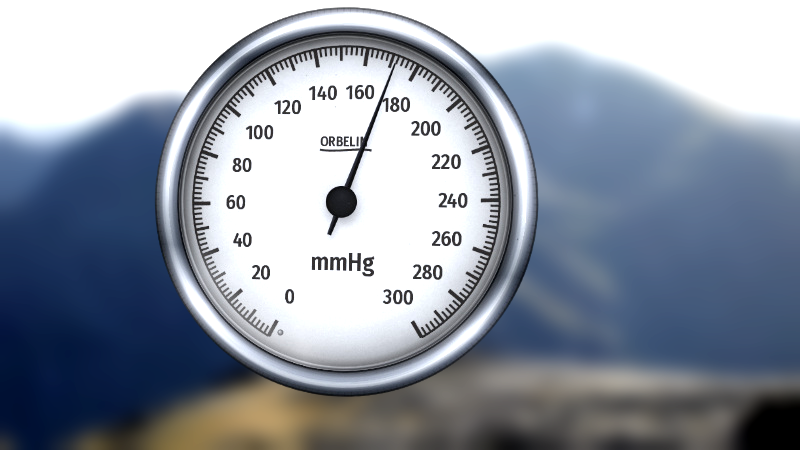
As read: 172
